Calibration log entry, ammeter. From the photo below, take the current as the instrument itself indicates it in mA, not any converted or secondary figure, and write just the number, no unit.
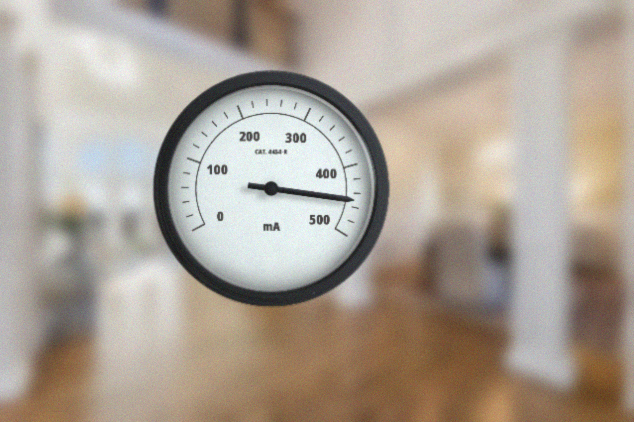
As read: 450
